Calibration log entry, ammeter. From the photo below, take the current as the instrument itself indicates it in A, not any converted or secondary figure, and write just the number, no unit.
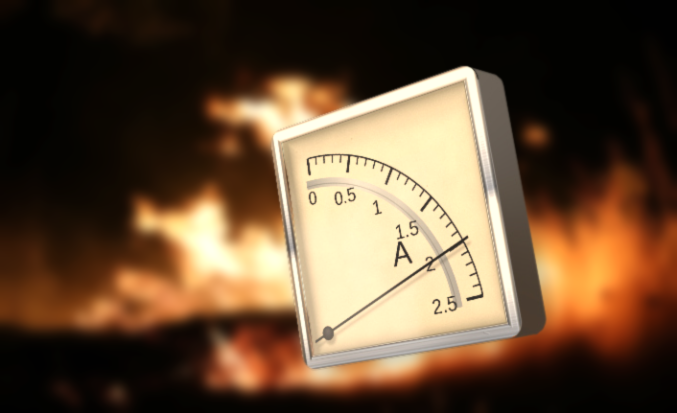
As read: 2
